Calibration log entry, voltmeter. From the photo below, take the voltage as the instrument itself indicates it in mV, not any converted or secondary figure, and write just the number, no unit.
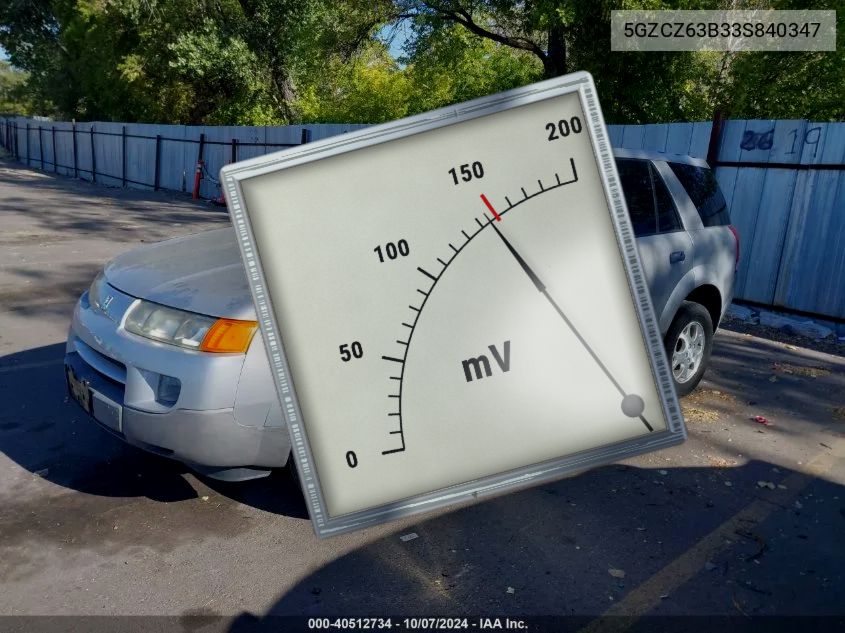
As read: 145
